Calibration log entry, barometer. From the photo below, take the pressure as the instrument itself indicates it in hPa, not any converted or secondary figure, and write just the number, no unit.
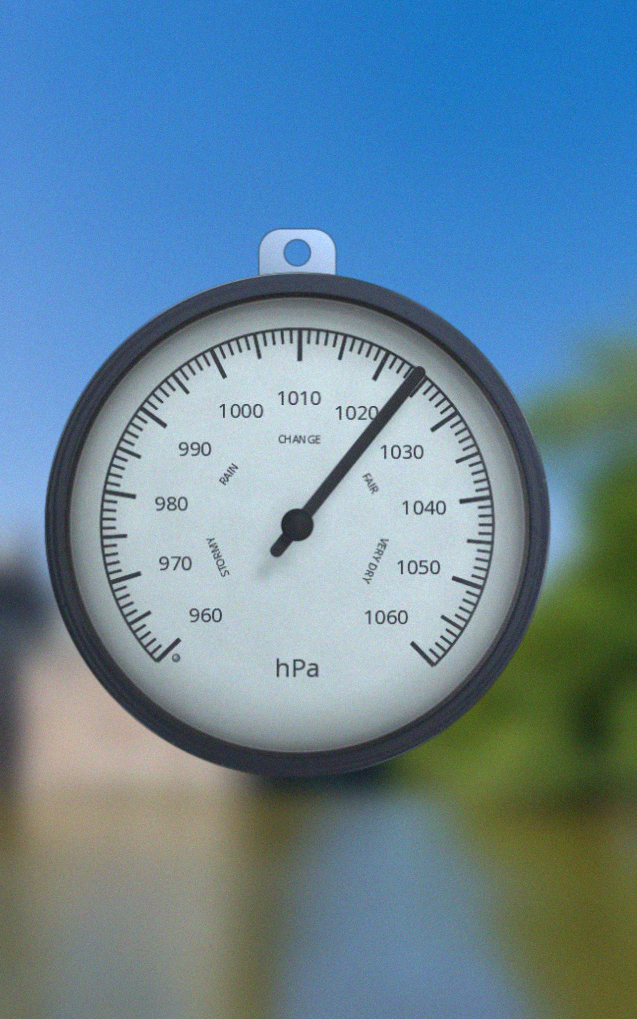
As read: 1024
